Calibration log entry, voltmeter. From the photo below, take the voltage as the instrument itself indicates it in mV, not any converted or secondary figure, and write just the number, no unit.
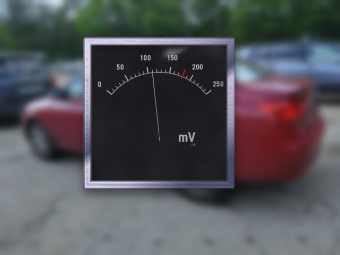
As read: 110
